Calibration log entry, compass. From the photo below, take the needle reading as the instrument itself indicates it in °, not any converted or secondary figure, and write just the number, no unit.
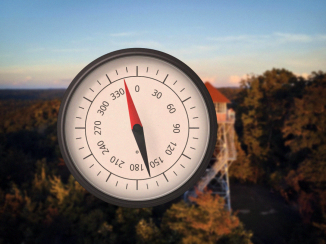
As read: 345
